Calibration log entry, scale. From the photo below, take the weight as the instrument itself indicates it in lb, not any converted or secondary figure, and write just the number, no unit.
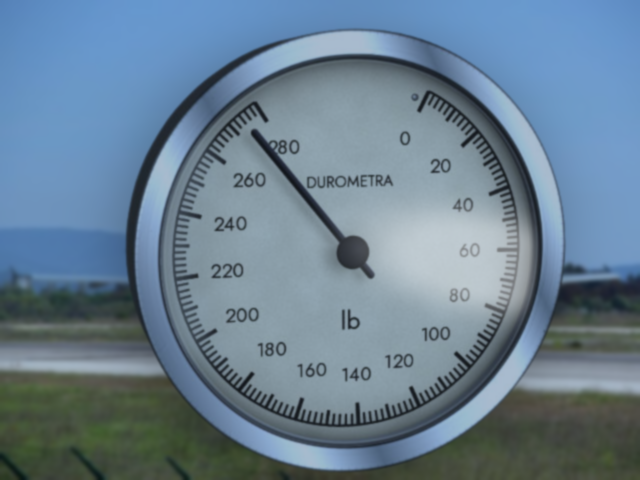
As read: 274
